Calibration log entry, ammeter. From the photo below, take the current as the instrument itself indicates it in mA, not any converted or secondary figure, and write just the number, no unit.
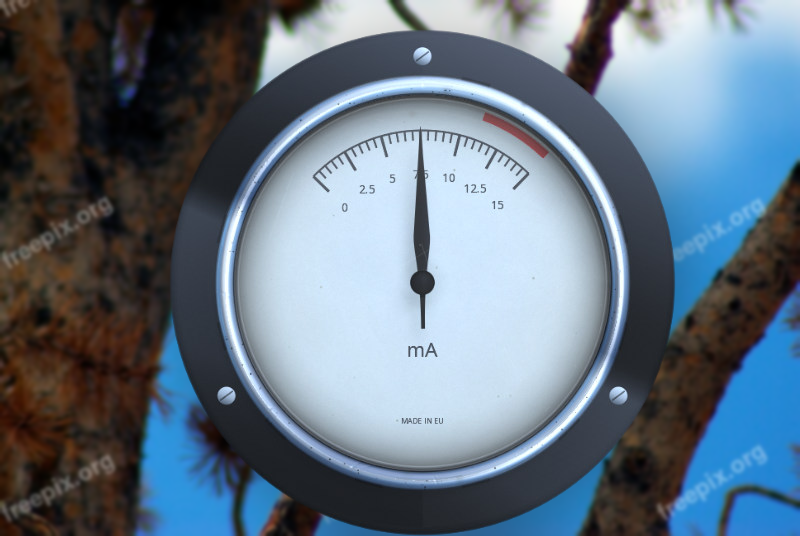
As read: 7.5
